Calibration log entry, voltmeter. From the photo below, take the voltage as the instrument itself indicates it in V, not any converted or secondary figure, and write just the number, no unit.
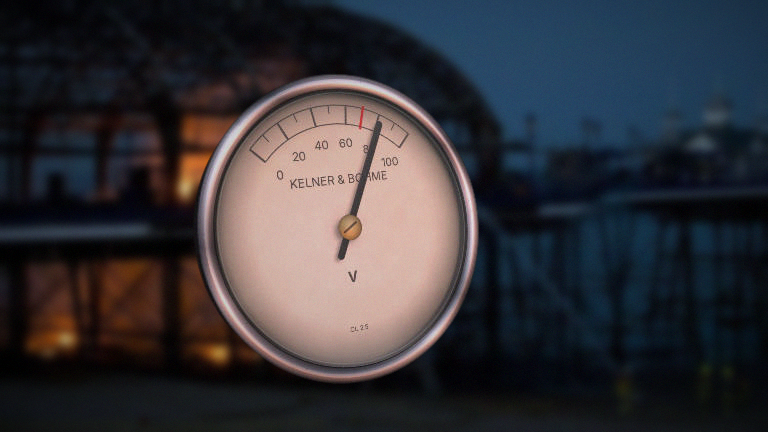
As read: 80
